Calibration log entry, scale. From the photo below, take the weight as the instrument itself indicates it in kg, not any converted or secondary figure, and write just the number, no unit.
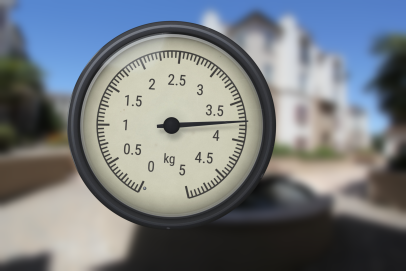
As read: 3.75
